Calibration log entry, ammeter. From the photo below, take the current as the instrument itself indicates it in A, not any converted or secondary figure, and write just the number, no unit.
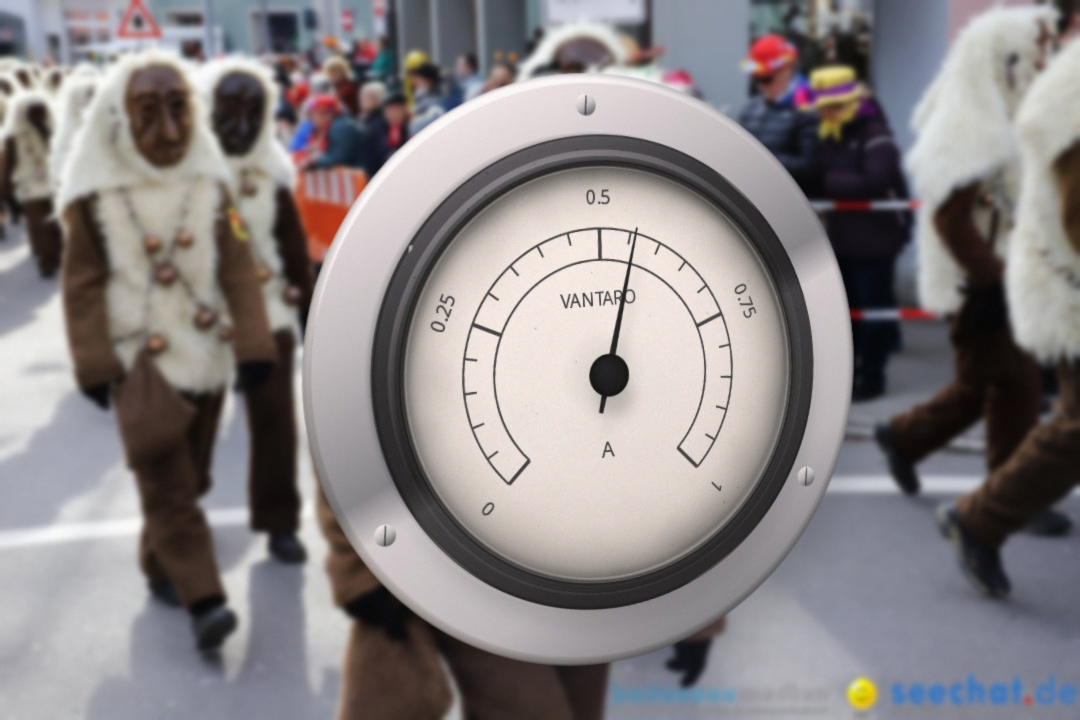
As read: 0.55
